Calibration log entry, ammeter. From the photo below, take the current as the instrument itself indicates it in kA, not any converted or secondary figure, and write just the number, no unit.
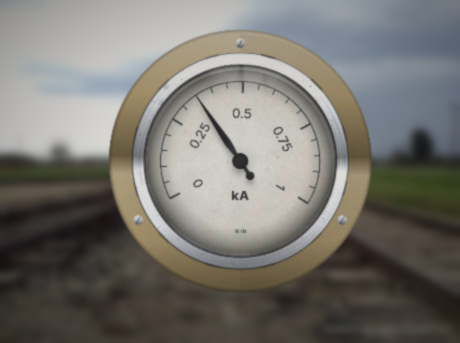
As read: 0.35
